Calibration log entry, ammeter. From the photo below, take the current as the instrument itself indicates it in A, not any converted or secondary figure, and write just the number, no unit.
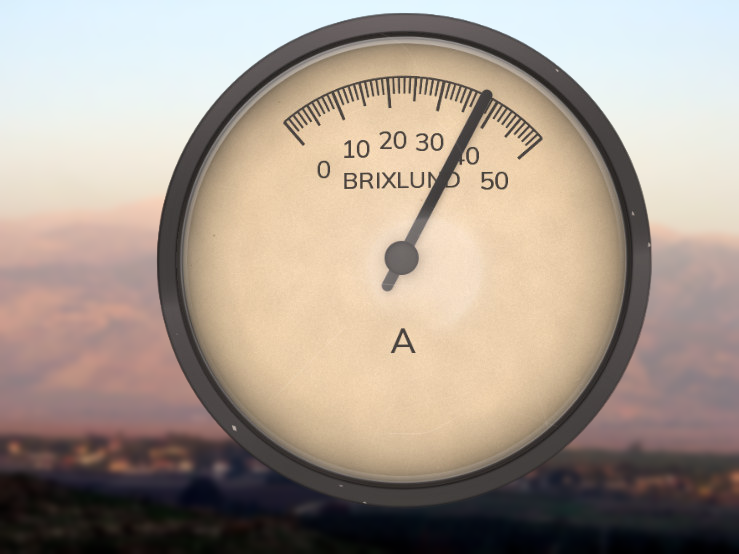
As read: 38
